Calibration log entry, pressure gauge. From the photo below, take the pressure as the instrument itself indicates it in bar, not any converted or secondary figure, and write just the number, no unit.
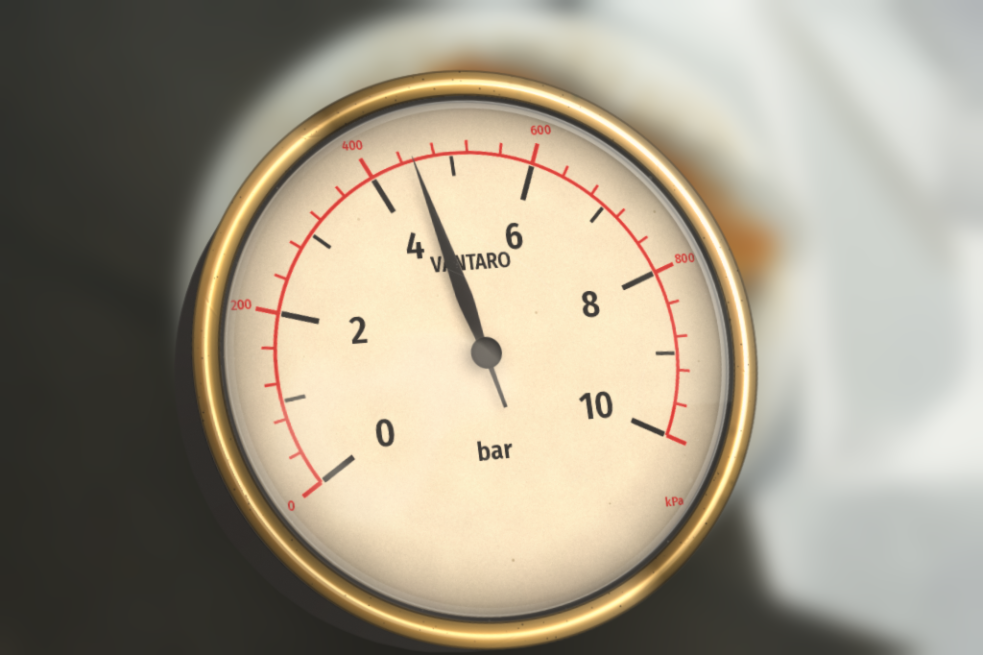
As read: 4.5
